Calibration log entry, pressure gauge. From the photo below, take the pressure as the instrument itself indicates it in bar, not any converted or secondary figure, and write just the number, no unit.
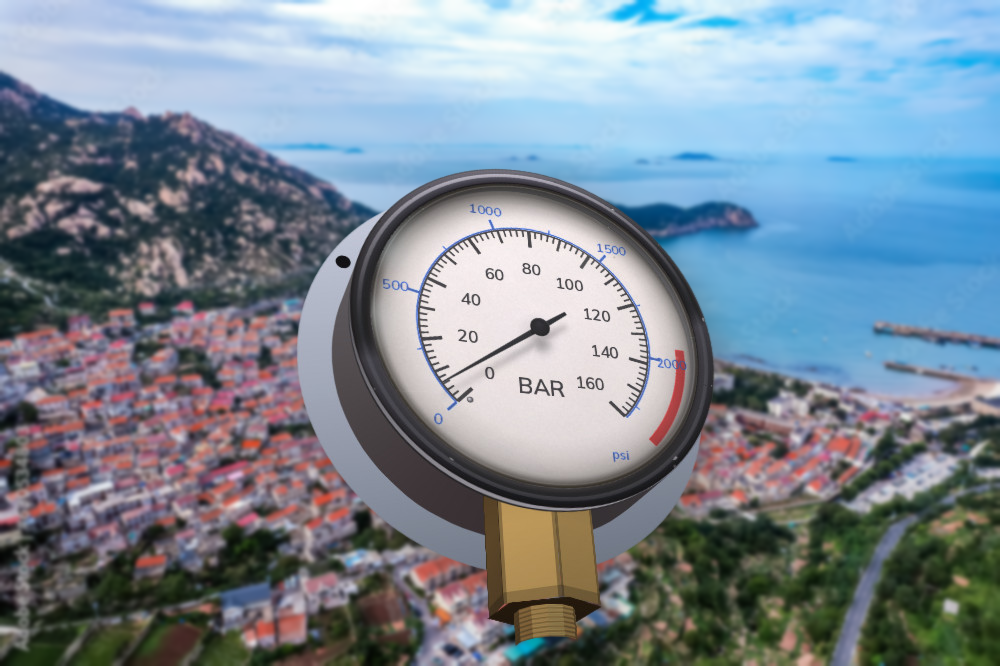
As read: 6
